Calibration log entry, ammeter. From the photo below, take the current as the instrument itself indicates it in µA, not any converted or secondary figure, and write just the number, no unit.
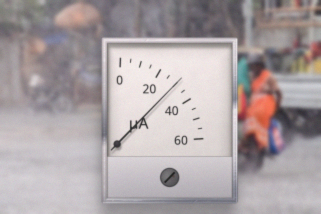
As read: 30
